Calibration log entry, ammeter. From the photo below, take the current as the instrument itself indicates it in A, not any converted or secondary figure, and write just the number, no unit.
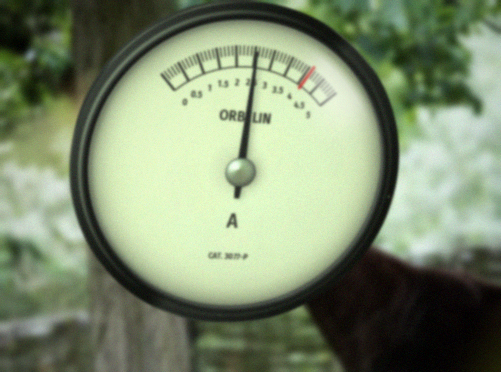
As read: 2.5
